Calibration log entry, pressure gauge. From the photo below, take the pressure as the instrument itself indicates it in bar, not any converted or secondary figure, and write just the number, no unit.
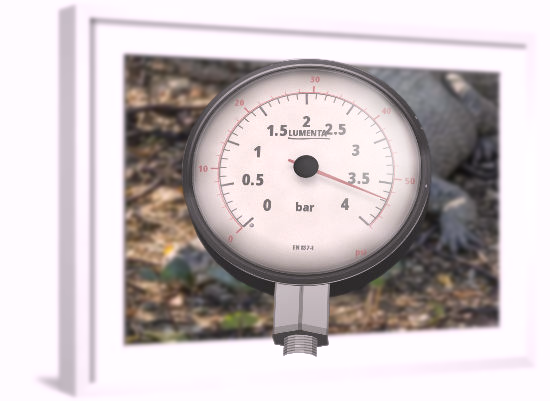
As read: 3.7
